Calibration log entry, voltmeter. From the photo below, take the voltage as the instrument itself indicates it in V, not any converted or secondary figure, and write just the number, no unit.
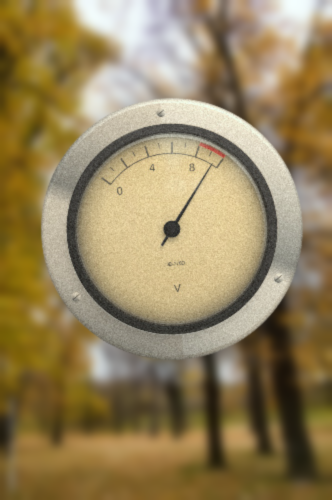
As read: 9.5
